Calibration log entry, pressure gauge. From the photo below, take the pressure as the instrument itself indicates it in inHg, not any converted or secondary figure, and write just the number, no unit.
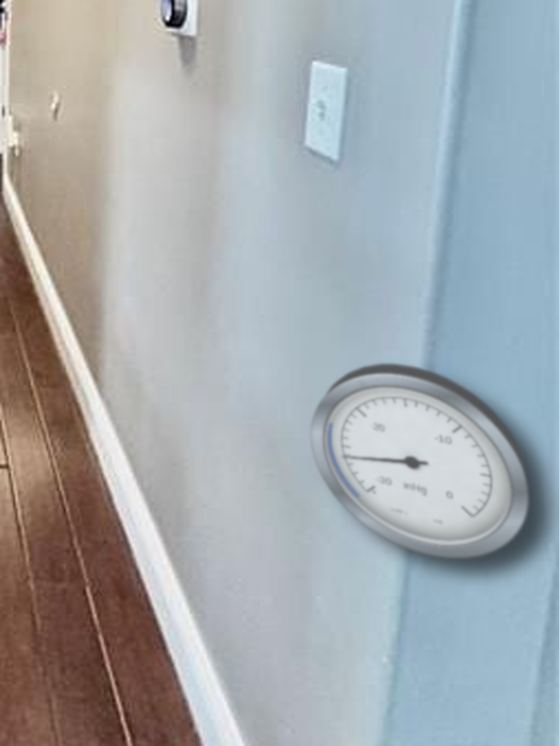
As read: -26
